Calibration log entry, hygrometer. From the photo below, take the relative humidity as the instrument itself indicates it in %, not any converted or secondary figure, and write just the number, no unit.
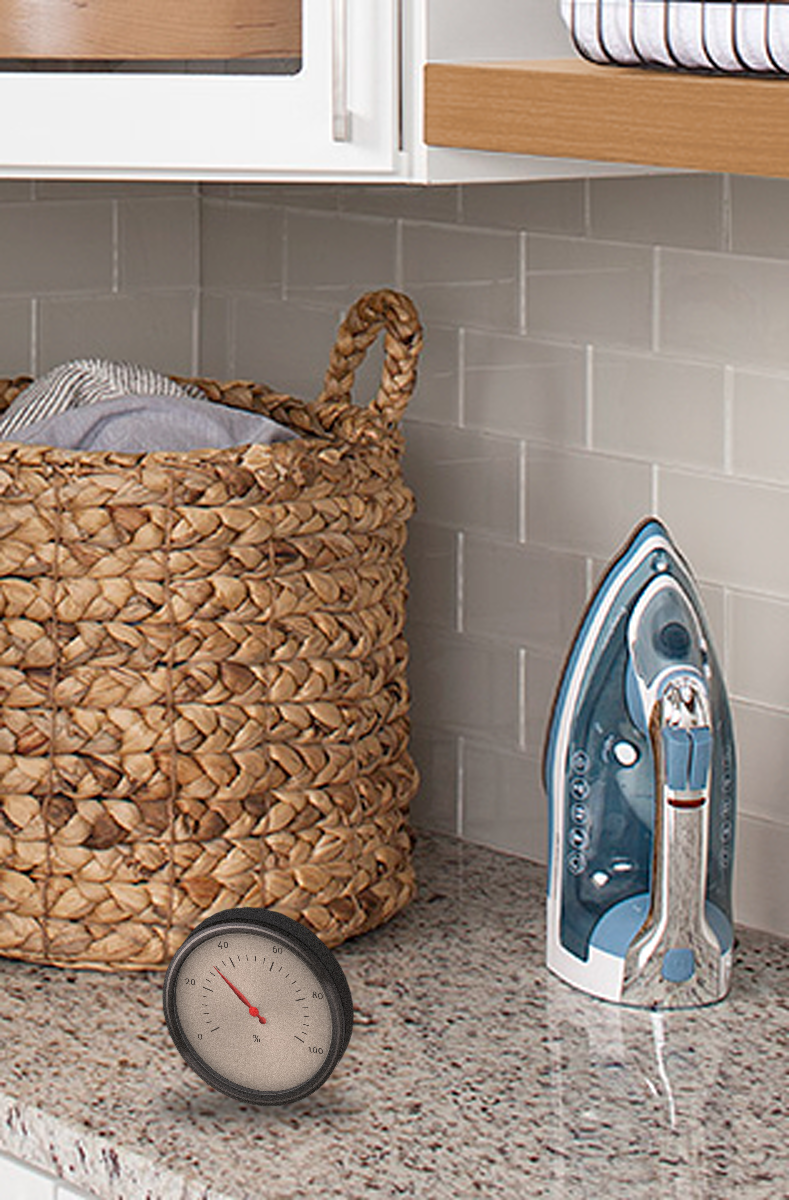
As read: 32
